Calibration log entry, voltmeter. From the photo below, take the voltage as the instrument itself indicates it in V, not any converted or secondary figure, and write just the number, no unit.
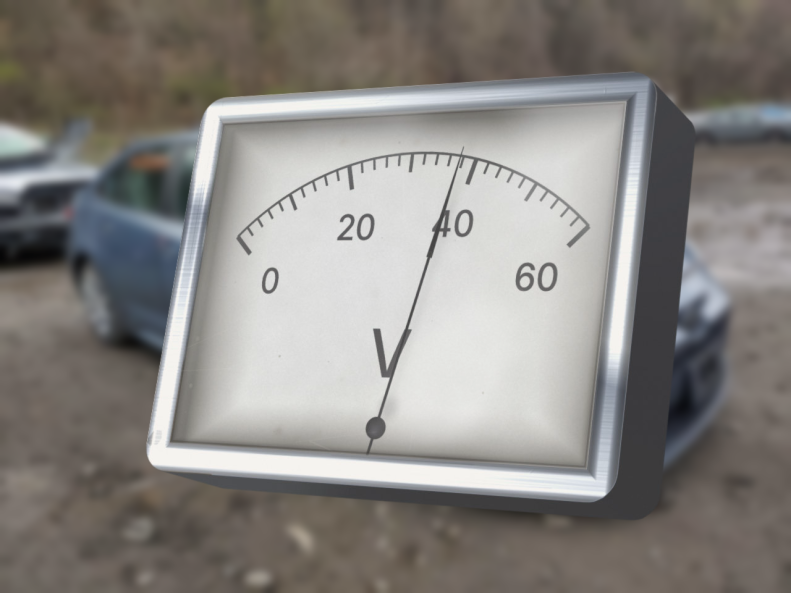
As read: 38
